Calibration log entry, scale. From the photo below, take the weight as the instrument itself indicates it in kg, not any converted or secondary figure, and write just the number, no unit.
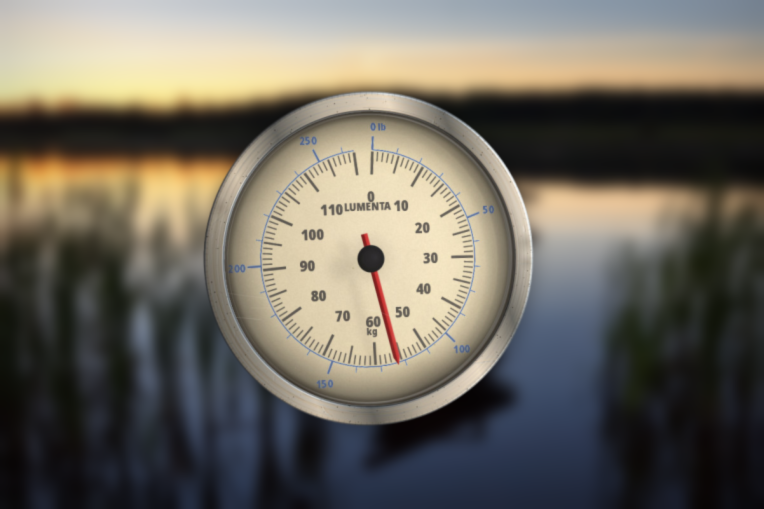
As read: 56
